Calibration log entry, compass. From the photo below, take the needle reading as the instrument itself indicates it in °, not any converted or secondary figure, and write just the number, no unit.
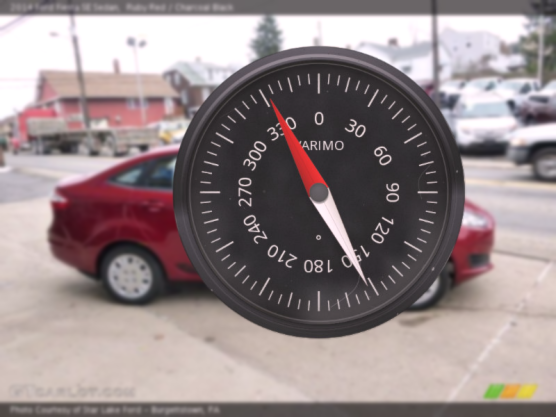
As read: 332.5
